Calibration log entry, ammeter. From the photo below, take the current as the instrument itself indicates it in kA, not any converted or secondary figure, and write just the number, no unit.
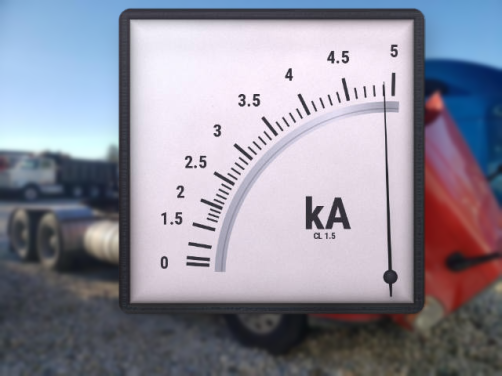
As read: 4.9
